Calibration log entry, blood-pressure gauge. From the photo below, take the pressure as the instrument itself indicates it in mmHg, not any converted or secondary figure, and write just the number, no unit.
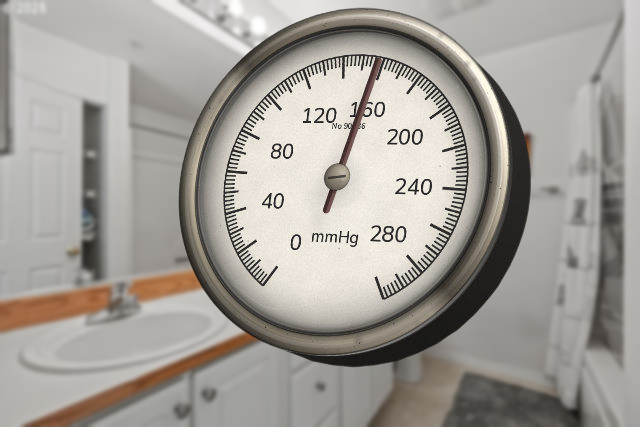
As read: 160
